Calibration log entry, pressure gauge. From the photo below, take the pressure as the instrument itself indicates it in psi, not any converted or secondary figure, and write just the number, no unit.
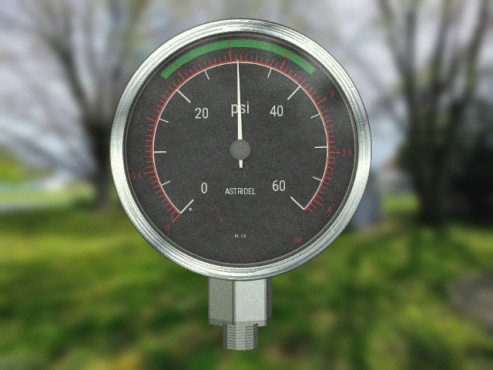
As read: 30
